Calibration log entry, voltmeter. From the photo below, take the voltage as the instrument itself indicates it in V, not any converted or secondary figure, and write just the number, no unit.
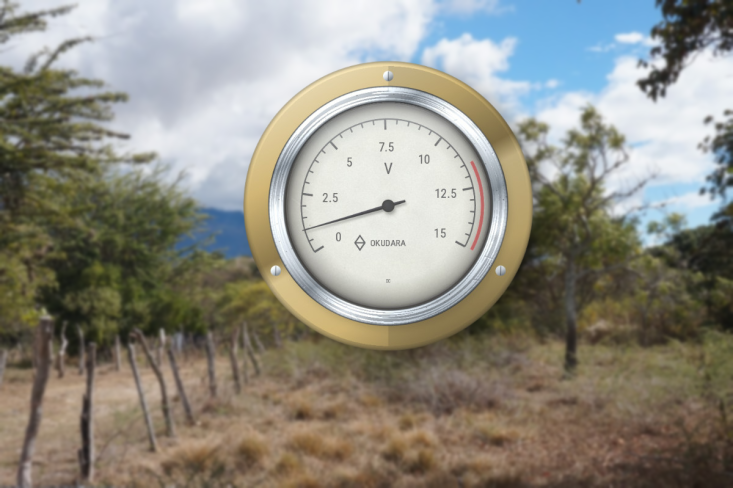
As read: 1
